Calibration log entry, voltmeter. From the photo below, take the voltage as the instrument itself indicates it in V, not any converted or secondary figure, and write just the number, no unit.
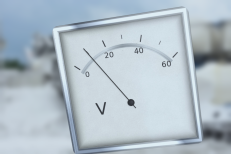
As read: 10
